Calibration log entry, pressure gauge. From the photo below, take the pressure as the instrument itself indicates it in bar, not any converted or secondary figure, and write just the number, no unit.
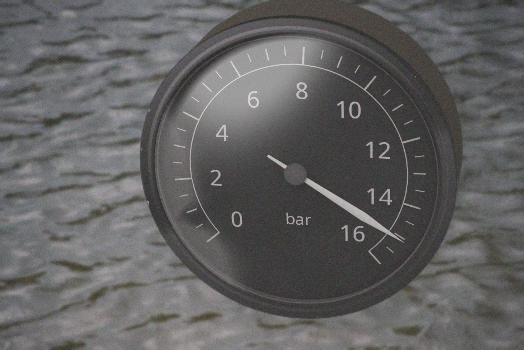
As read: 15
